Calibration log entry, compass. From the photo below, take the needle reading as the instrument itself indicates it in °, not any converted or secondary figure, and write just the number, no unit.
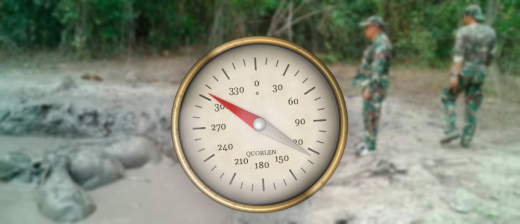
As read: 305
